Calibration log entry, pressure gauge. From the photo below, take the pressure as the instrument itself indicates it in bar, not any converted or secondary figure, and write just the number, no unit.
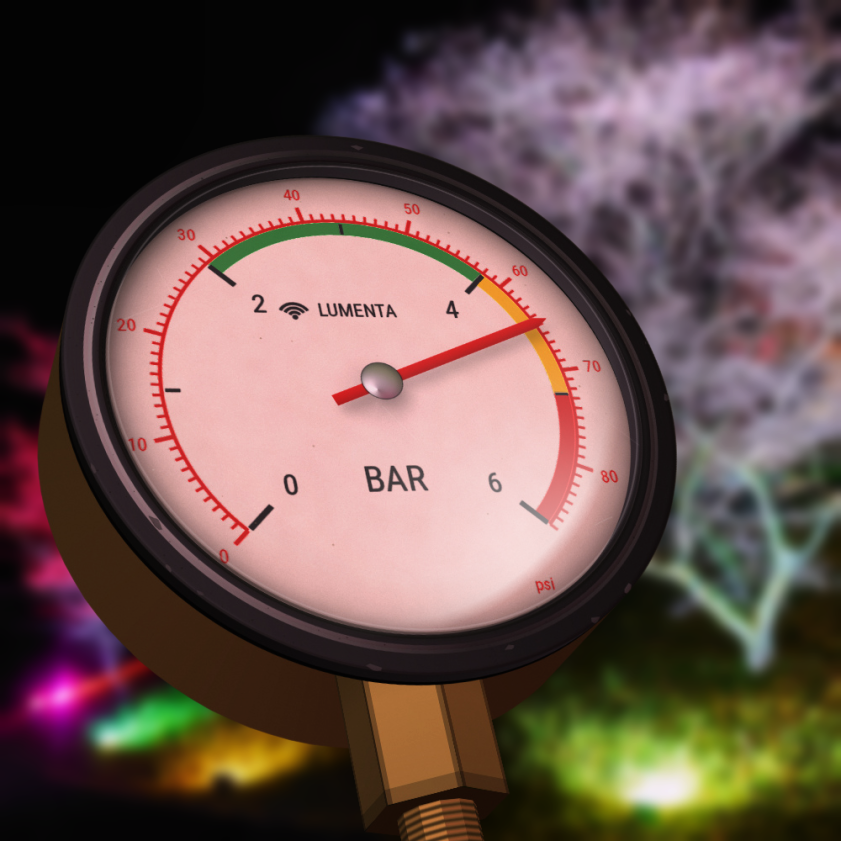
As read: 4.5
